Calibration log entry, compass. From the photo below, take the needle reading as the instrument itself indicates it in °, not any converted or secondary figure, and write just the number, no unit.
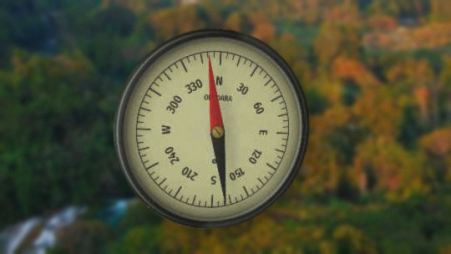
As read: 350
